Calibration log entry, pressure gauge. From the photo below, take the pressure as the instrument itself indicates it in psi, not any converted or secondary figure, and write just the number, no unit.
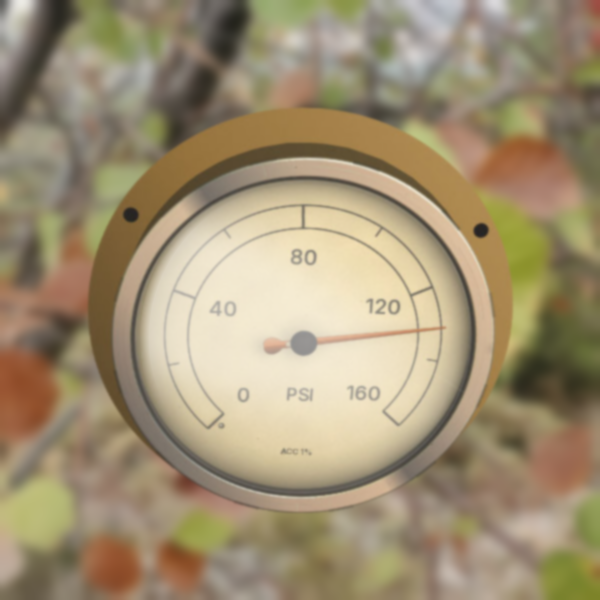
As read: 130
